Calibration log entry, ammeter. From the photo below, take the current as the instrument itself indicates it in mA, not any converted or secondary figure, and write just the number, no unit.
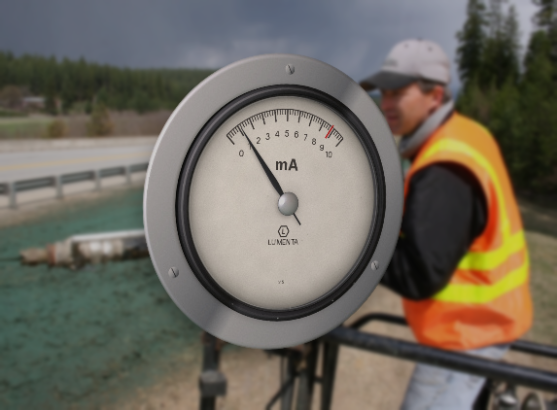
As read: 1
